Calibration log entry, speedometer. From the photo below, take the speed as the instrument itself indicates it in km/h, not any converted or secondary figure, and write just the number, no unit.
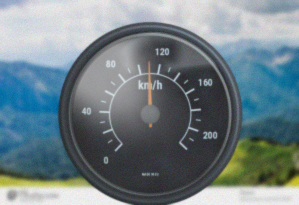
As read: 110
